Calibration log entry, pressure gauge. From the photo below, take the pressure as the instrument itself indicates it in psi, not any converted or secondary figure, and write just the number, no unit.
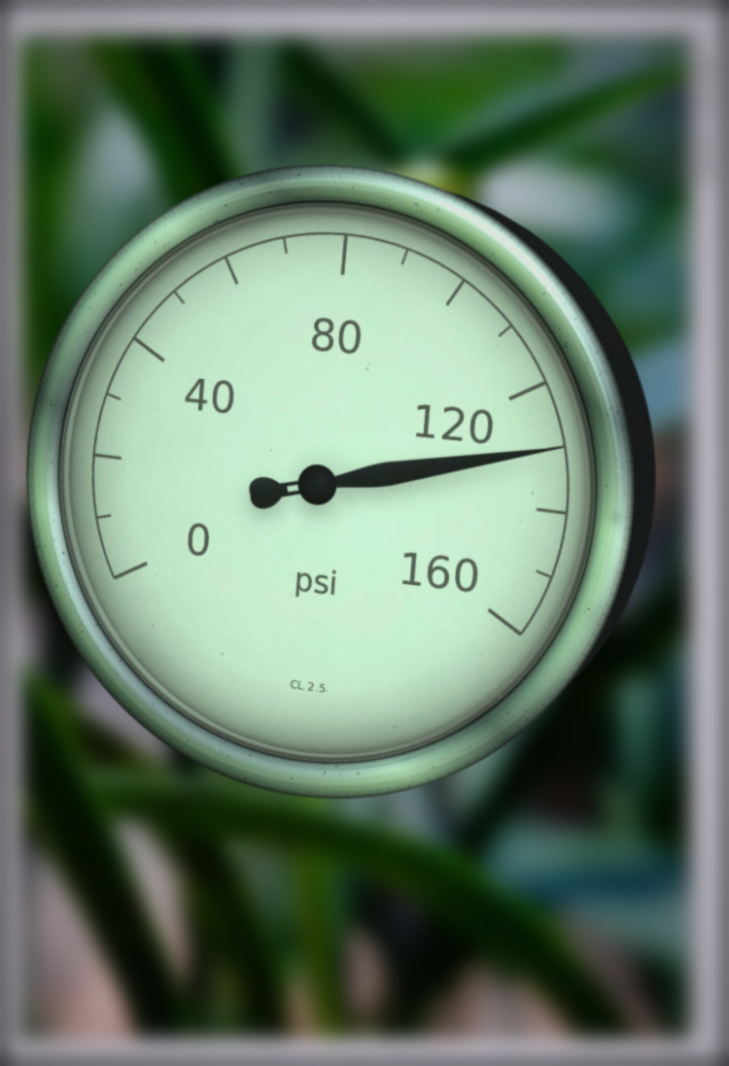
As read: 130
